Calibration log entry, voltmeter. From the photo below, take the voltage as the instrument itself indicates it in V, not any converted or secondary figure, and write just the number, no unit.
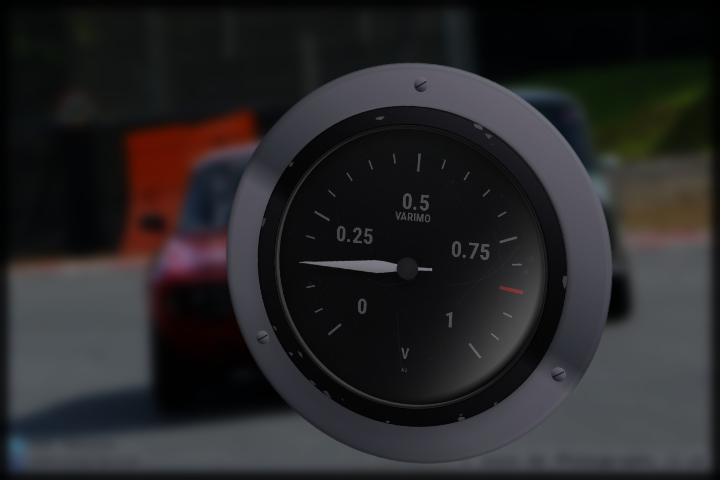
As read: 0.15
